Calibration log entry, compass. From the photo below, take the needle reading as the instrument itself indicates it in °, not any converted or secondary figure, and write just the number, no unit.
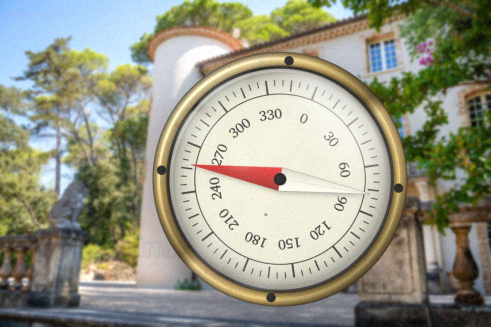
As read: 257.5
